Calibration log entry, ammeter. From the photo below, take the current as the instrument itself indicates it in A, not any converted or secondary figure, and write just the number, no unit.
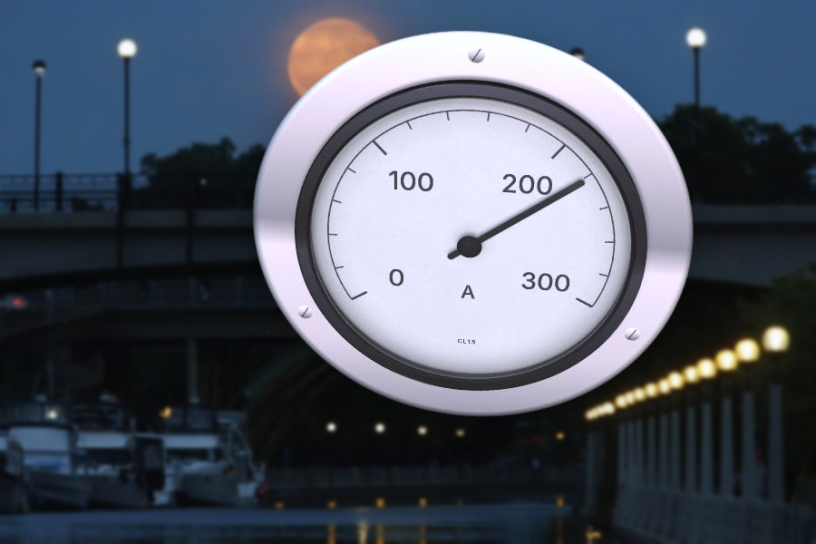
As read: 220
